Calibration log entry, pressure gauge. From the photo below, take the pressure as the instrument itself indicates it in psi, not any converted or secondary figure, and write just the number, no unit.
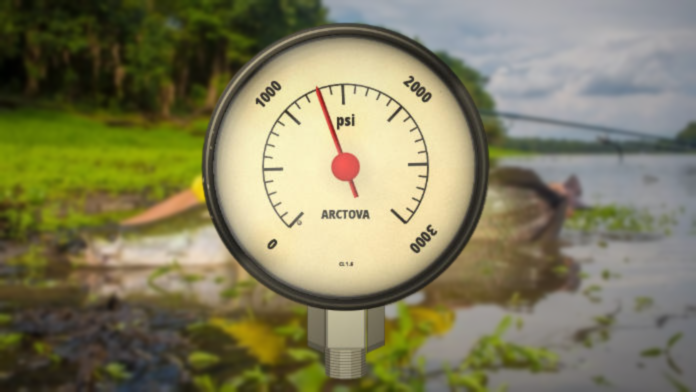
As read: 1300
